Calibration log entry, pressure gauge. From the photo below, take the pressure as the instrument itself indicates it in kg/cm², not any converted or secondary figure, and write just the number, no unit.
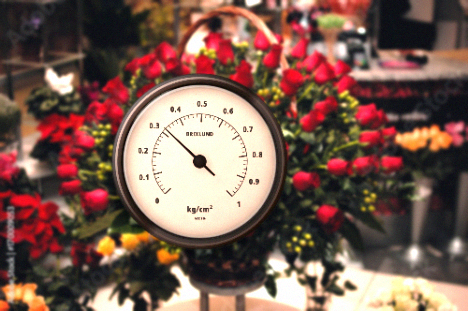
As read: 0.32
